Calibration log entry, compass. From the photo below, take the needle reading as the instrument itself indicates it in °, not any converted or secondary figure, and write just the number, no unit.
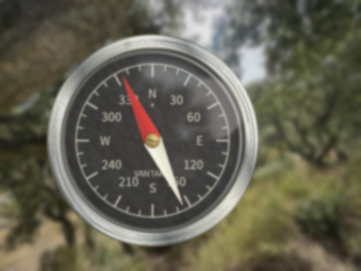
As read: 335
